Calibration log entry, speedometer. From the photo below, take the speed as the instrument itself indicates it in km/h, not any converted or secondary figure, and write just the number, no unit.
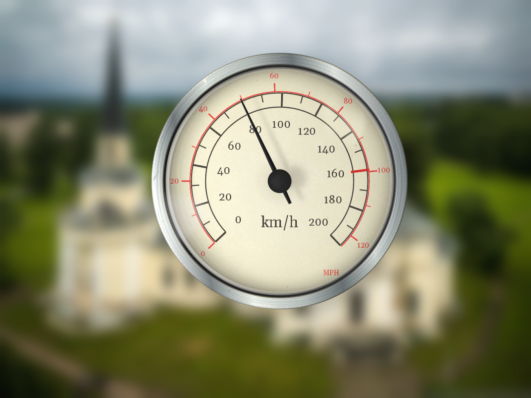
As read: 80
